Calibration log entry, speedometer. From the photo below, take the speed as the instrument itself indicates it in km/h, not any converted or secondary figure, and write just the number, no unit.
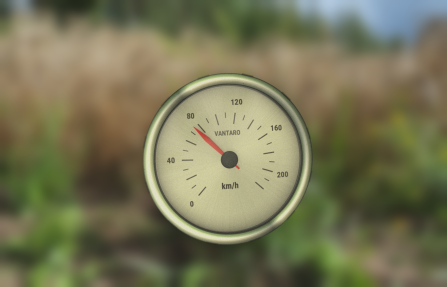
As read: 75
